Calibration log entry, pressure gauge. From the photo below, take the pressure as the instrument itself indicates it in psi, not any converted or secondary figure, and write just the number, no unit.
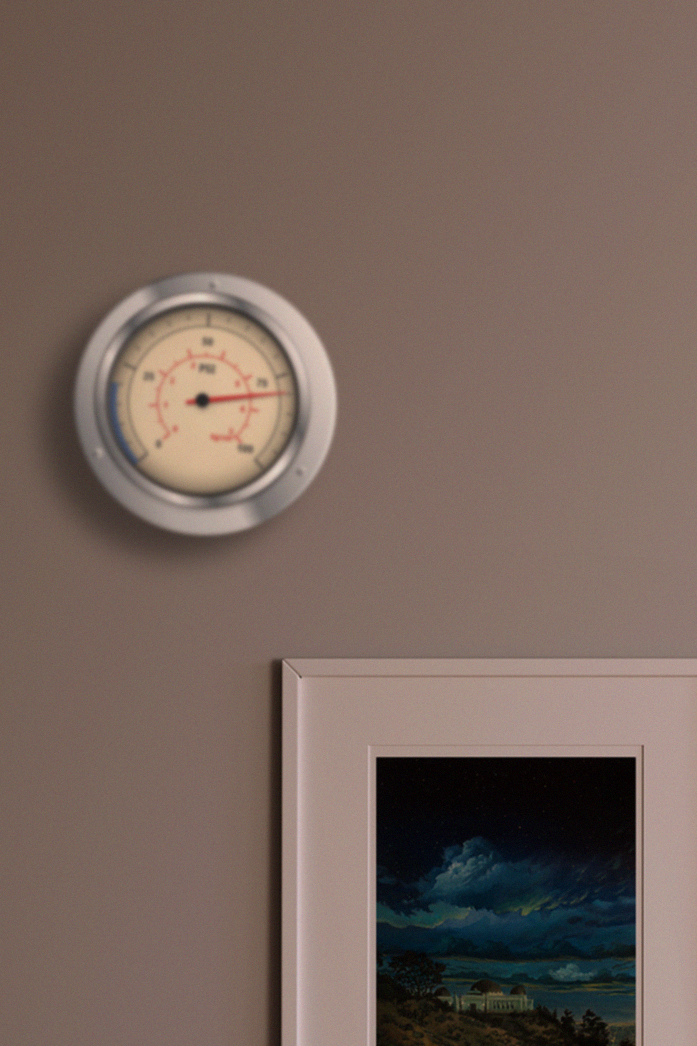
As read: 80
